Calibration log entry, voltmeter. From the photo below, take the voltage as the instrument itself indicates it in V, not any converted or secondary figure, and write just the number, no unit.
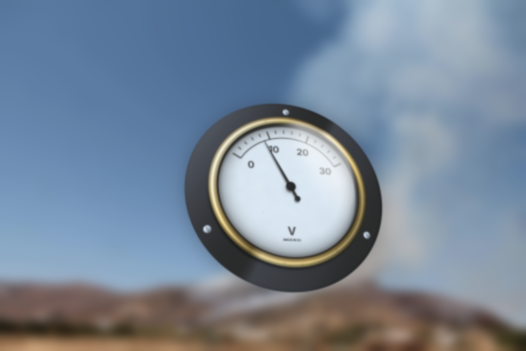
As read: 8
